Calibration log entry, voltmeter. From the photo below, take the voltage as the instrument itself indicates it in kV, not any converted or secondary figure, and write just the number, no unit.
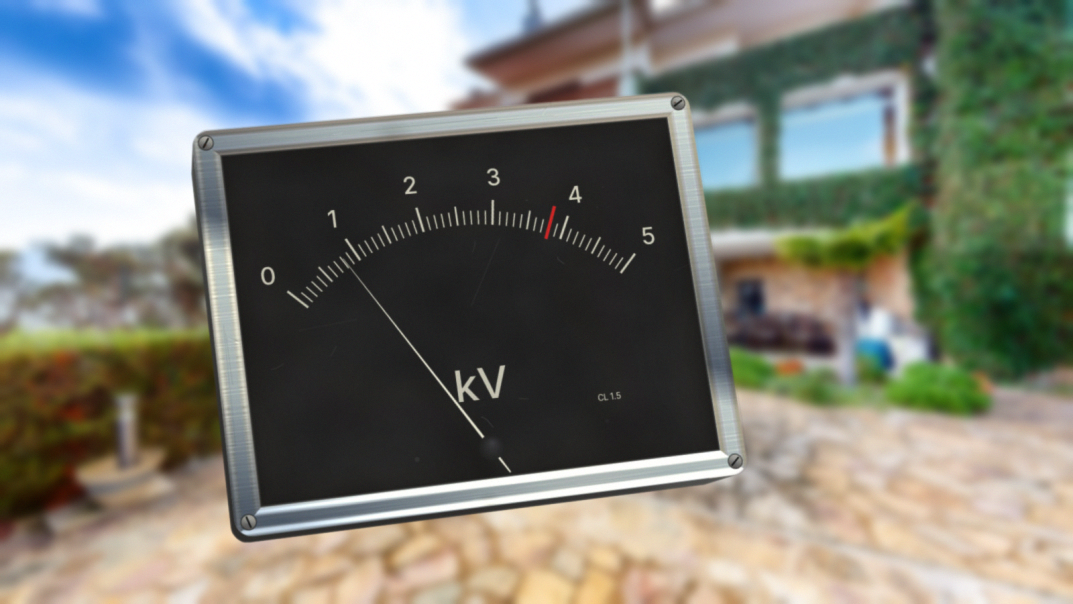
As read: 0.8
